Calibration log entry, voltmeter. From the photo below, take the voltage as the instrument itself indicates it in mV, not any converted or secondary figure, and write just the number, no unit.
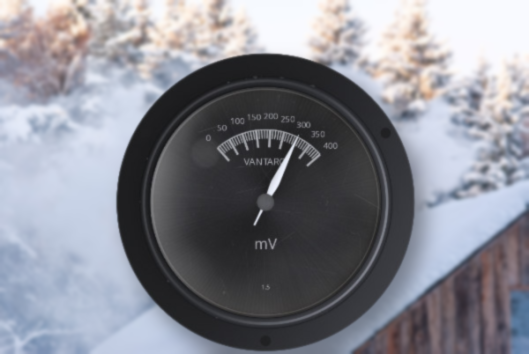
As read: 300
